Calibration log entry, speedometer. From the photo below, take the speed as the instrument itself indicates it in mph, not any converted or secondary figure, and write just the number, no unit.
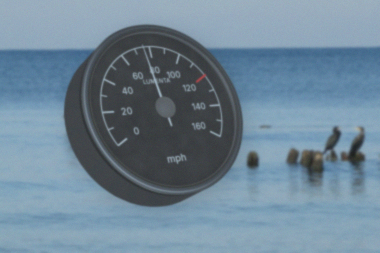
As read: 75
